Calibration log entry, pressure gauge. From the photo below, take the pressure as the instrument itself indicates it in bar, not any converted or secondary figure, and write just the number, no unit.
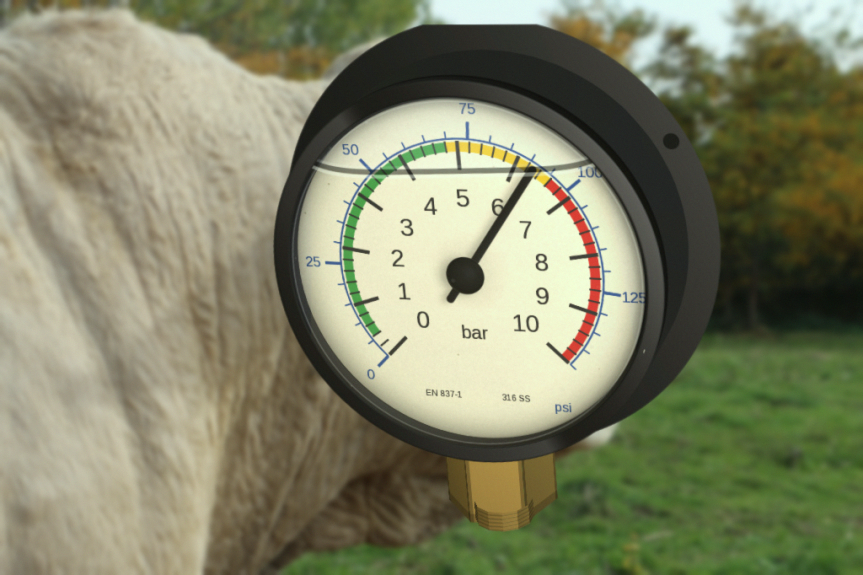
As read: 6.3
